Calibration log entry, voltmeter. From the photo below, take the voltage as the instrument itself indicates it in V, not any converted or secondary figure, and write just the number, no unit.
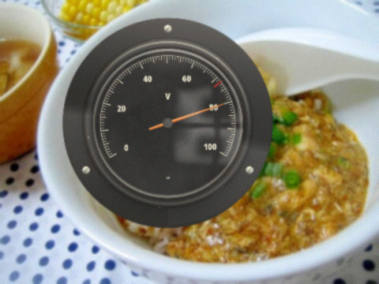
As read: 80
